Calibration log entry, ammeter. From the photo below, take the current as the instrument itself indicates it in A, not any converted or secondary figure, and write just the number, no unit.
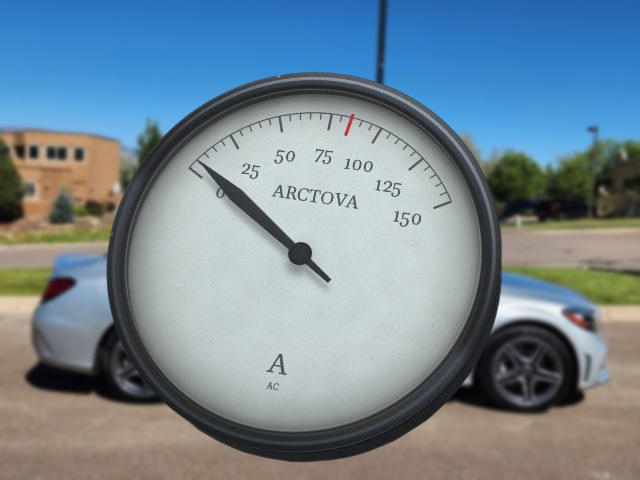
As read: 5
